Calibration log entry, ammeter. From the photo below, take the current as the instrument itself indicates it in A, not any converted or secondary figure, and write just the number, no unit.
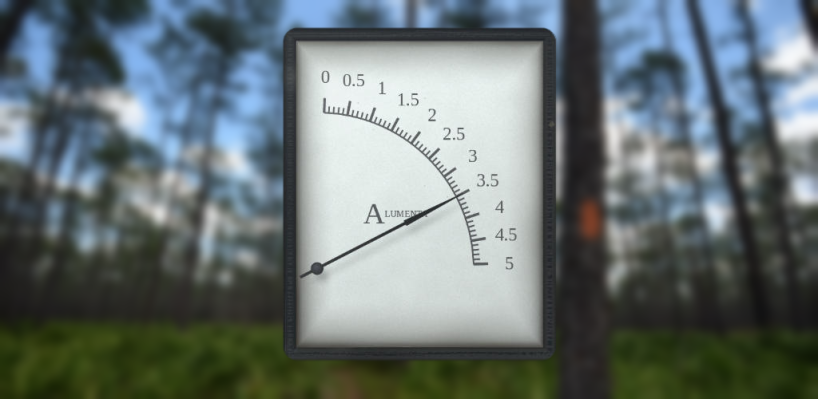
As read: 3.5
